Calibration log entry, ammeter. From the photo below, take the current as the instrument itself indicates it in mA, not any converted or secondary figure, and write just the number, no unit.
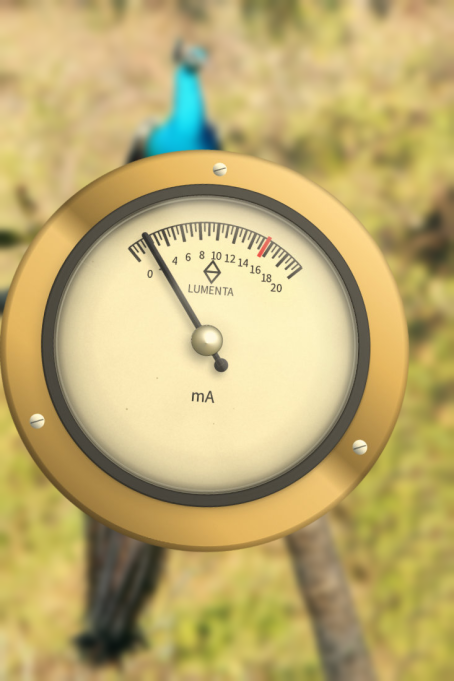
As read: 2
